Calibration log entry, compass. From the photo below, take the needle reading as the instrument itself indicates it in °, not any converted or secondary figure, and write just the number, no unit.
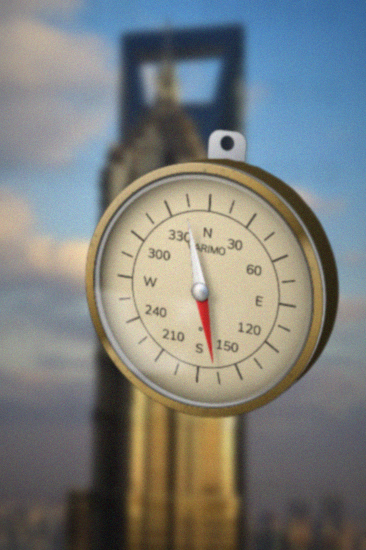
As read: 165
